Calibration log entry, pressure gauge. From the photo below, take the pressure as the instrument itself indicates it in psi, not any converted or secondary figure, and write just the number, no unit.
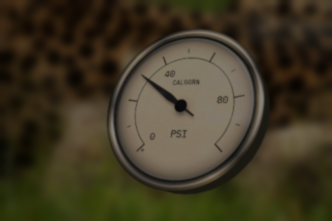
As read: 30
